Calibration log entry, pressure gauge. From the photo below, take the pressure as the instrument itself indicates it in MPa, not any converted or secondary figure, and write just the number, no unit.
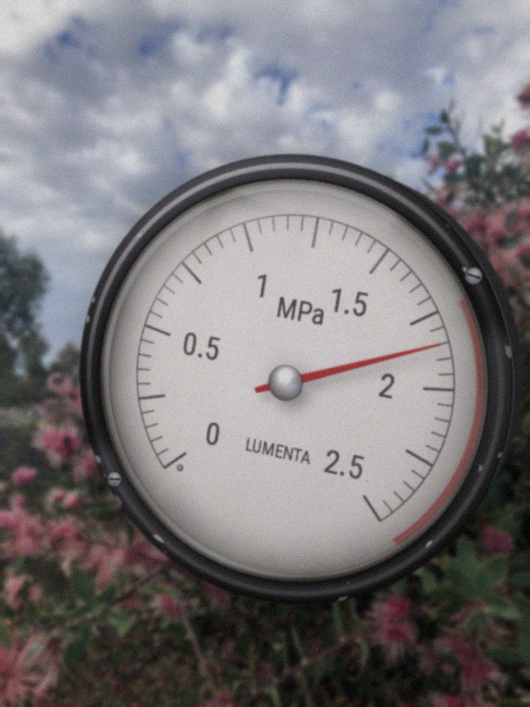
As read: 1.85
